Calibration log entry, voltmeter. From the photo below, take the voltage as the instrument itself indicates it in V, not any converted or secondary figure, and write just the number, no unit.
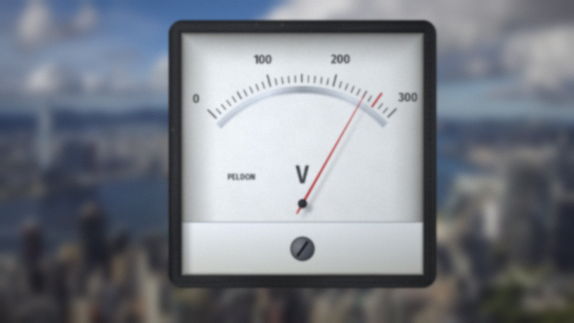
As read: 250
